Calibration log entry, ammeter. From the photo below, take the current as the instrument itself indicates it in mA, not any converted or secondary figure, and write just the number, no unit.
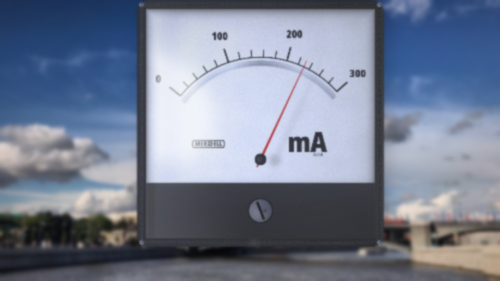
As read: 230
